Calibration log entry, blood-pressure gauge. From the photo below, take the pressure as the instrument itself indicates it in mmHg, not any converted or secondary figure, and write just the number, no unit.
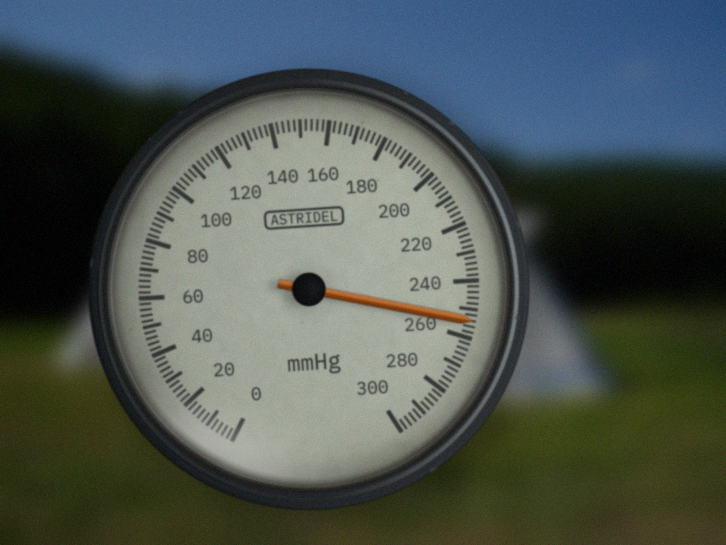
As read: 254
